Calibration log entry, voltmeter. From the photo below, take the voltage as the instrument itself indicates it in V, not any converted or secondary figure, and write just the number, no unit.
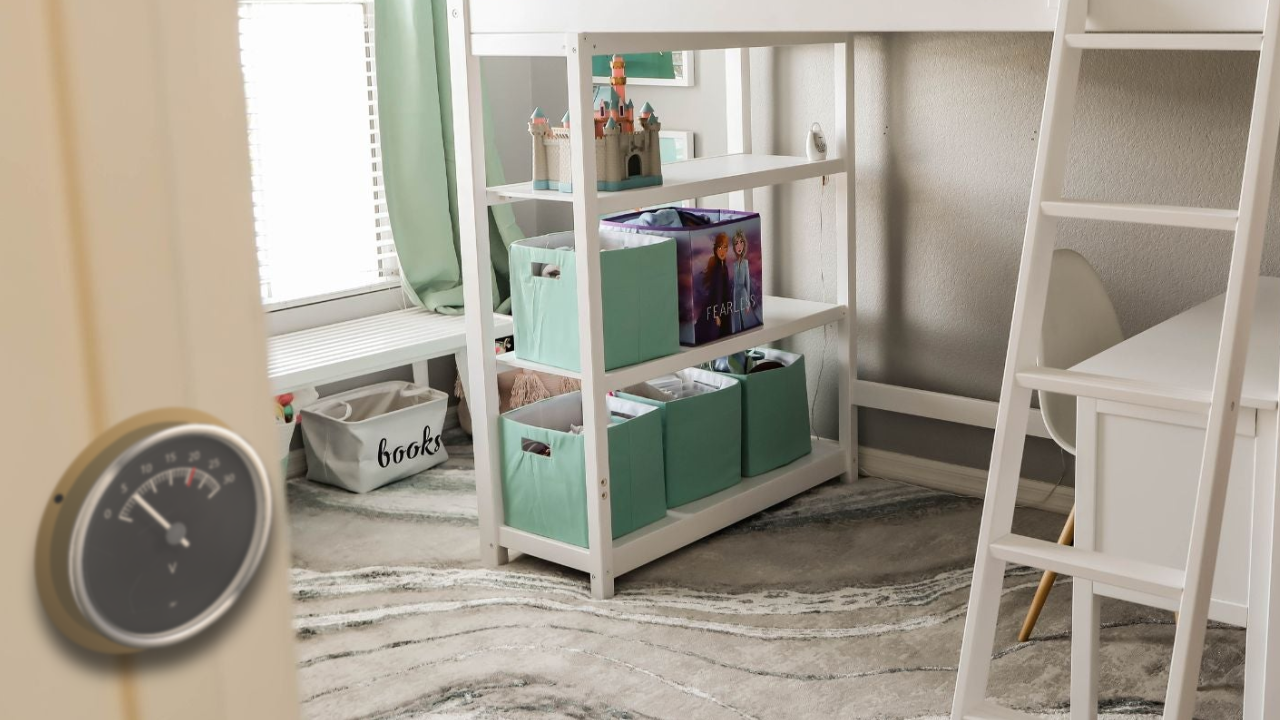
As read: 5
